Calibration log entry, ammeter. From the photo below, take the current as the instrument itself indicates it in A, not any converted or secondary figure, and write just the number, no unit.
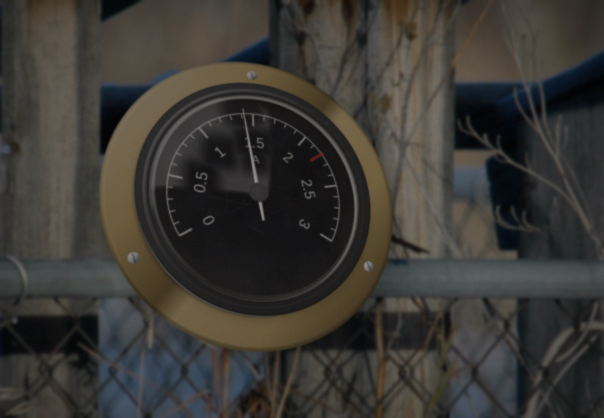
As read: 1.4
